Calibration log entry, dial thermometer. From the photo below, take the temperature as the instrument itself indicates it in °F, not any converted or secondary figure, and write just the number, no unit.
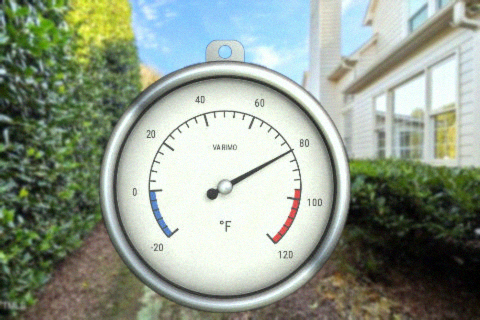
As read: 80
